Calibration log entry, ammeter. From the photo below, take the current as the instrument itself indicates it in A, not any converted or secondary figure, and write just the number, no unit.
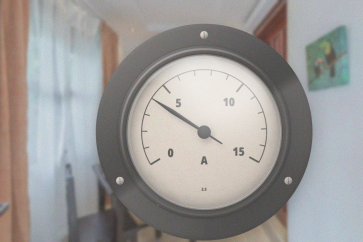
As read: 4
